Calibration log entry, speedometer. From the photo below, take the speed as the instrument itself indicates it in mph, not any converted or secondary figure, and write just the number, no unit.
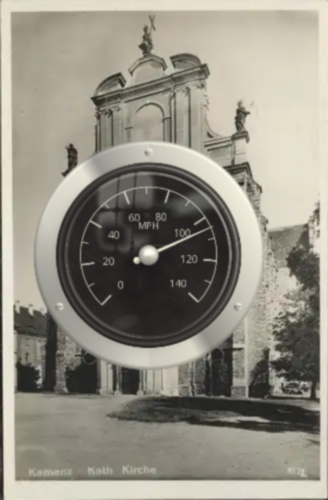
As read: 105
